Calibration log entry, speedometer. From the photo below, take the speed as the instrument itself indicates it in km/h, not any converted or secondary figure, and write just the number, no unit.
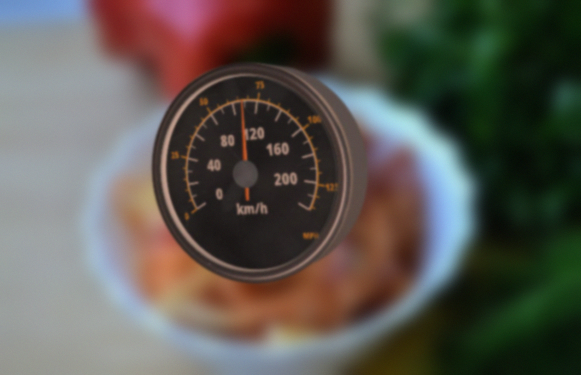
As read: 110
